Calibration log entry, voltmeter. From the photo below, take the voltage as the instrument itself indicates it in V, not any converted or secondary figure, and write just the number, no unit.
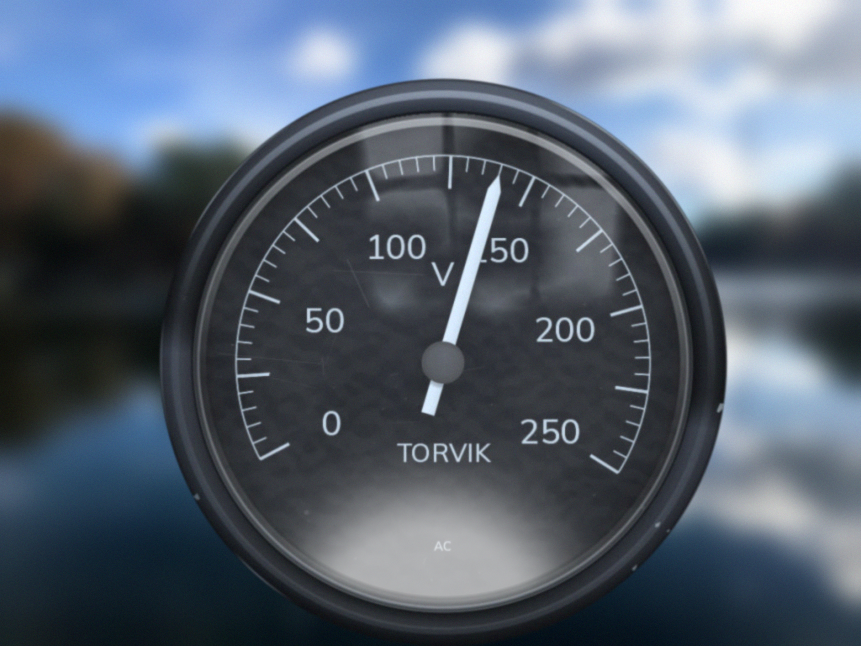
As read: 140
